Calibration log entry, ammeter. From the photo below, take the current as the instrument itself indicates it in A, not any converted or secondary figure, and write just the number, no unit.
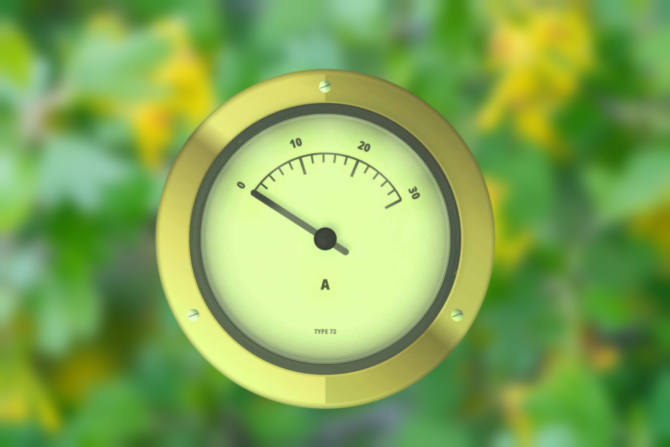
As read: 0
